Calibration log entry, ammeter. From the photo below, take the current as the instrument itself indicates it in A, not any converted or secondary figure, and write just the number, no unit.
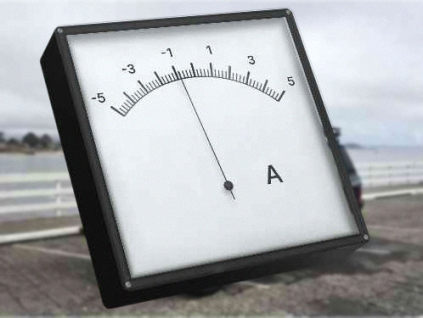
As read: -1
